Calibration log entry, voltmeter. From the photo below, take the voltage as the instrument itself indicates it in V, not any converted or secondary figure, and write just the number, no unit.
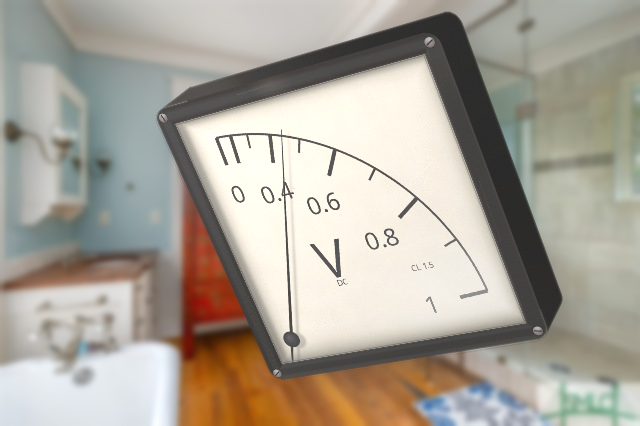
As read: 0.45
